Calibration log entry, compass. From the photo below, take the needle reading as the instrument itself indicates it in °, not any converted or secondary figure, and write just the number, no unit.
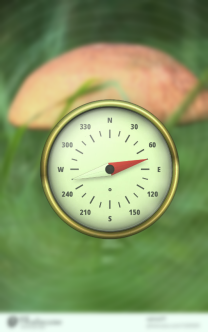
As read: 75
